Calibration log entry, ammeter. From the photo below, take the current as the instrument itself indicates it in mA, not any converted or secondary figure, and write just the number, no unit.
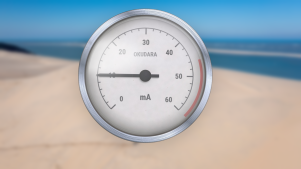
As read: 10
